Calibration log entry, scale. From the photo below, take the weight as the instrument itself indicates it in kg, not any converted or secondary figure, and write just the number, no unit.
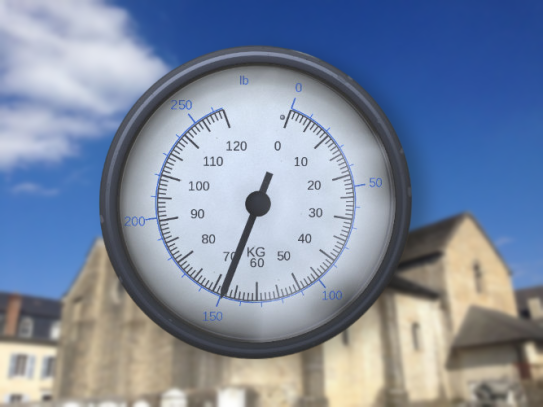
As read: 68
